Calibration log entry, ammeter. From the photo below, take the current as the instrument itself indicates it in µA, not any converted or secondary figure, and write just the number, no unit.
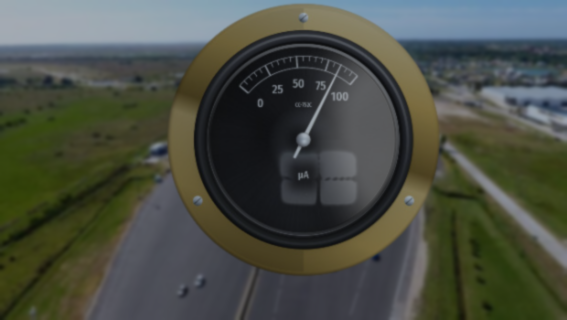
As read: 85
